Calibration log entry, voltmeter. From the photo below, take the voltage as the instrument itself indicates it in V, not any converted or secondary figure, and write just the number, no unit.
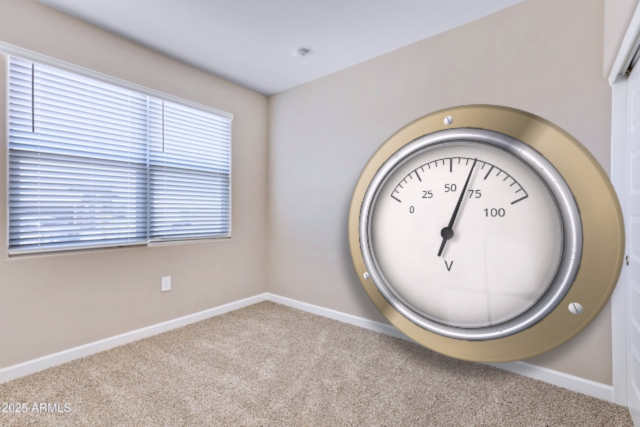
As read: 65
